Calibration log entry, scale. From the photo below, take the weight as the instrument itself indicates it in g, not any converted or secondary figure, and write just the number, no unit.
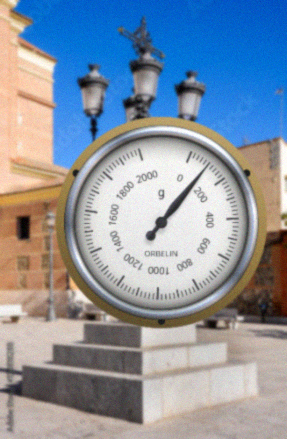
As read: 100
